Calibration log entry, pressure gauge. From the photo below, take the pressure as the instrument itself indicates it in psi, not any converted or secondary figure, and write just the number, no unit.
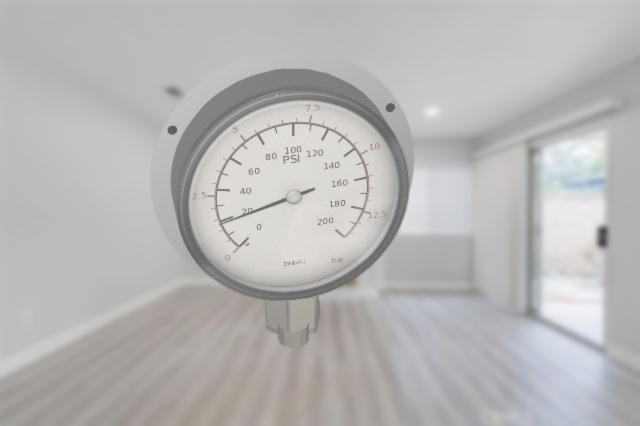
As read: 20
